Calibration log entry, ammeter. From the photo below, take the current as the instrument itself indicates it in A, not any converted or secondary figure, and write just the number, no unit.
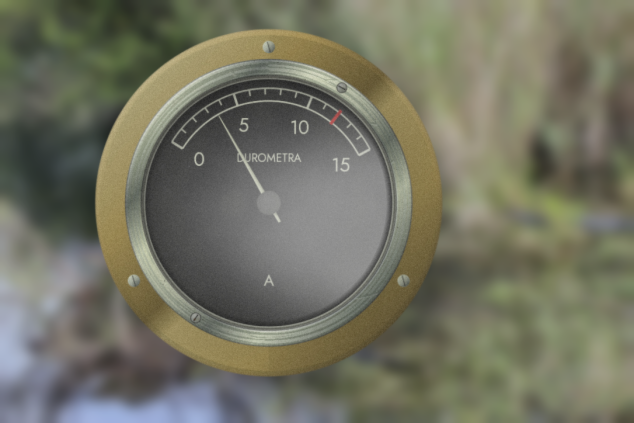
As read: 3.5
